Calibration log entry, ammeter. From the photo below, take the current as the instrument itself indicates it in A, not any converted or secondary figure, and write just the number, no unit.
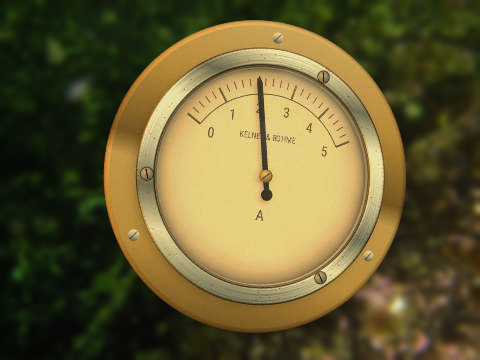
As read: 2
